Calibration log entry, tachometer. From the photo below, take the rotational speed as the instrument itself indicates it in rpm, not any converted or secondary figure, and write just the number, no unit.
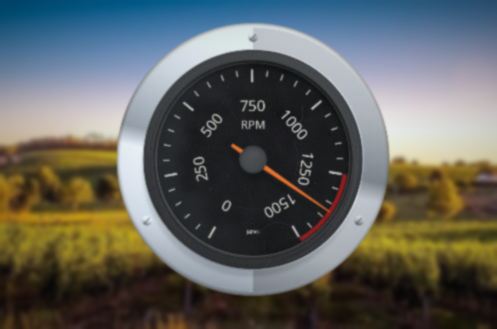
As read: 1375
